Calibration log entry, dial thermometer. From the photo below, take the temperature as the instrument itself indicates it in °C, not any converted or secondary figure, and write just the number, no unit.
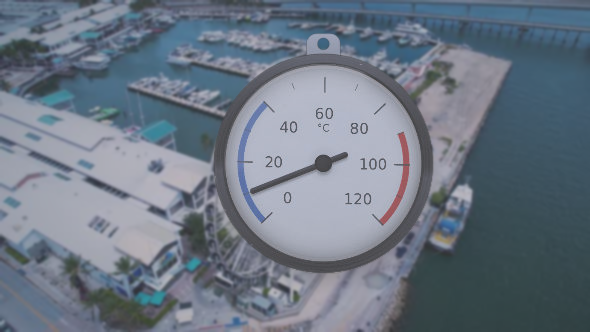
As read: 10
